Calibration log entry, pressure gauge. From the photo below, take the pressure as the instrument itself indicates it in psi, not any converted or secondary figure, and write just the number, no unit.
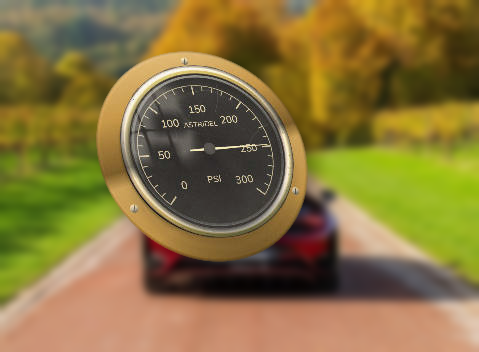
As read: 250
